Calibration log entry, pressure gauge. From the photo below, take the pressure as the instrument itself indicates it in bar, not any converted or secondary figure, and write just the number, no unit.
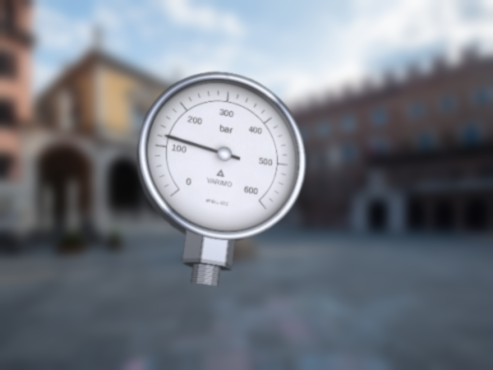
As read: 120
